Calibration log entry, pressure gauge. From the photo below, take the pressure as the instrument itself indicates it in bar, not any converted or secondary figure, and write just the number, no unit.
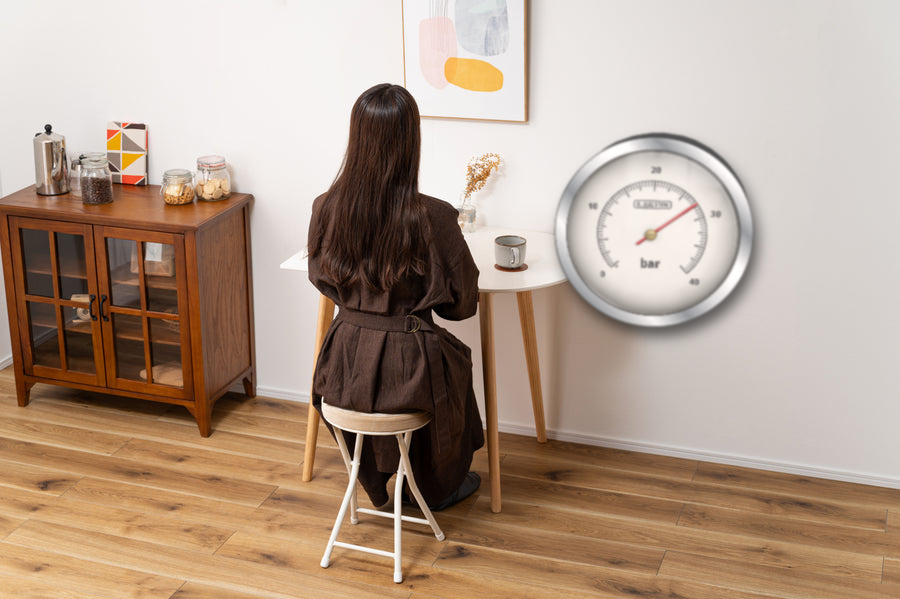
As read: 27.5
